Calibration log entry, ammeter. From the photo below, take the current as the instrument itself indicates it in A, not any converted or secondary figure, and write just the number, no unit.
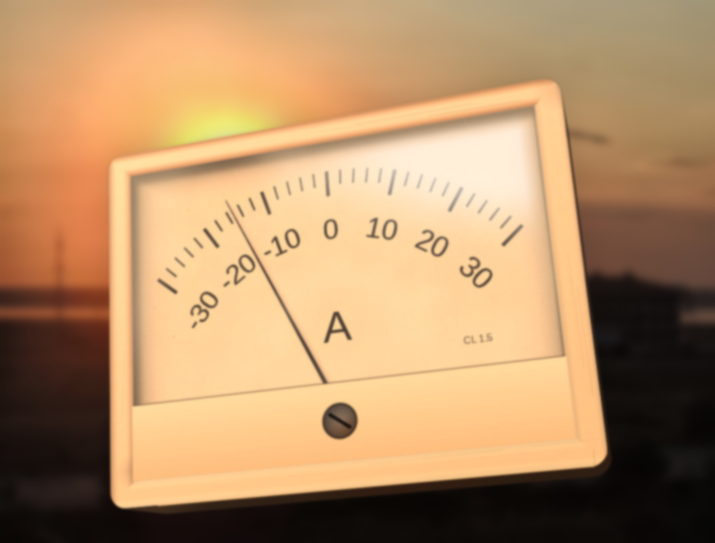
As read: -15
